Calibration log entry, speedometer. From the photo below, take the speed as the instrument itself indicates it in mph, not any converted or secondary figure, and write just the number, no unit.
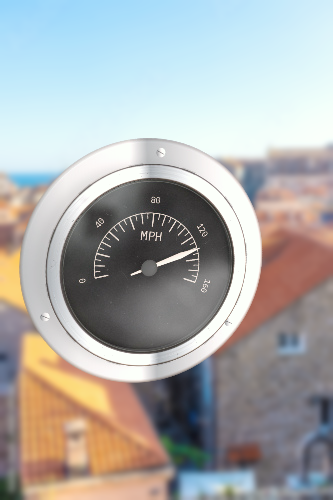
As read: 130
